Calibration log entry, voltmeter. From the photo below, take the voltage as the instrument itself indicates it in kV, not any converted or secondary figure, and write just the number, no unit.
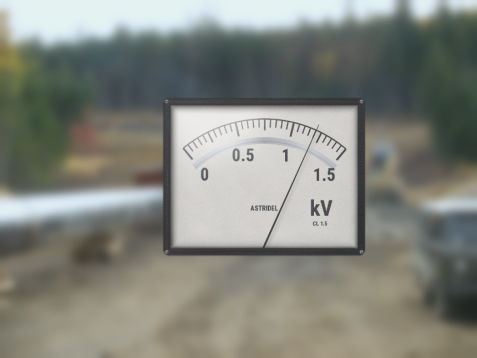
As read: 1.2
